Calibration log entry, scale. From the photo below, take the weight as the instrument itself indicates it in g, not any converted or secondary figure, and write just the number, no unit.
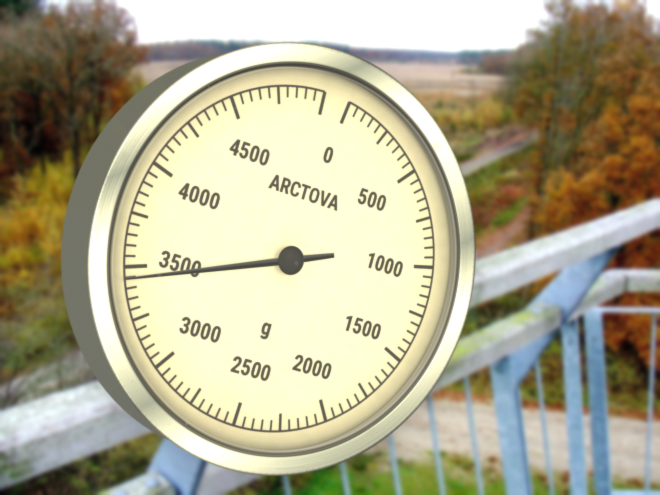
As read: 3450
